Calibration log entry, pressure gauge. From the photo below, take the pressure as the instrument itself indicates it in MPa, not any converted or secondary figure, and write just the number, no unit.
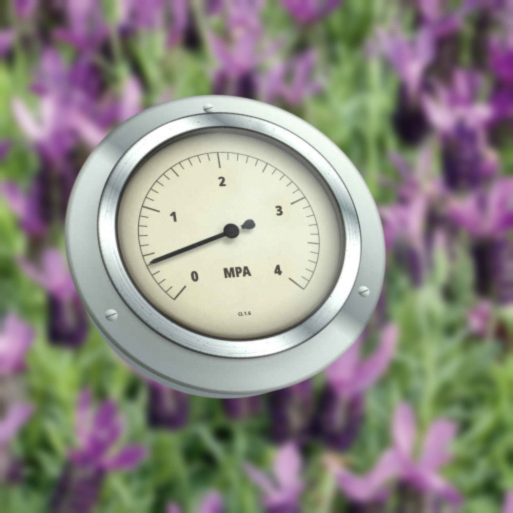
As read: 0.4
